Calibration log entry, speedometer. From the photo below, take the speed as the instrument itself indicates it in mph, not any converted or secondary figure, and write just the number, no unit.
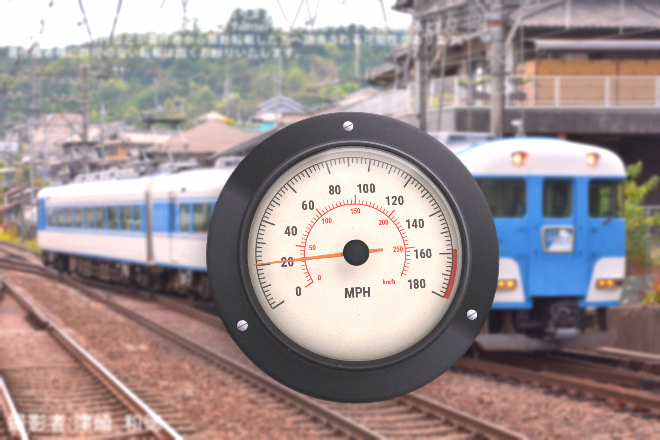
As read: 20
